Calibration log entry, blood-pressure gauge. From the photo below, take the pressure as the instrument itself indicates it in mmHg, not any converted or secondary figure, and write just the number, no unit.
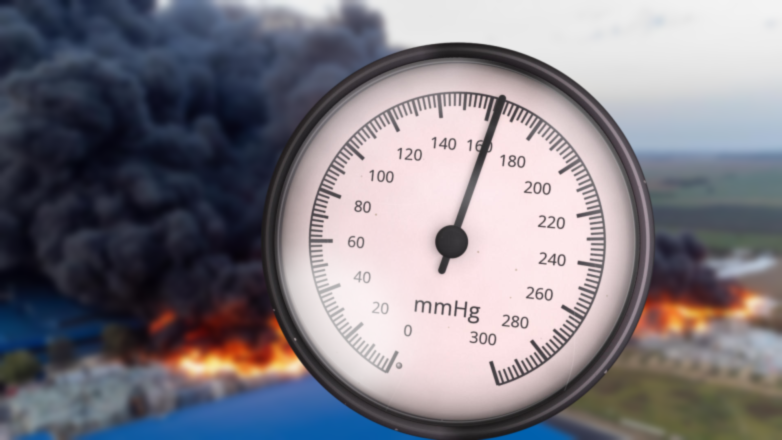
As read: 164
